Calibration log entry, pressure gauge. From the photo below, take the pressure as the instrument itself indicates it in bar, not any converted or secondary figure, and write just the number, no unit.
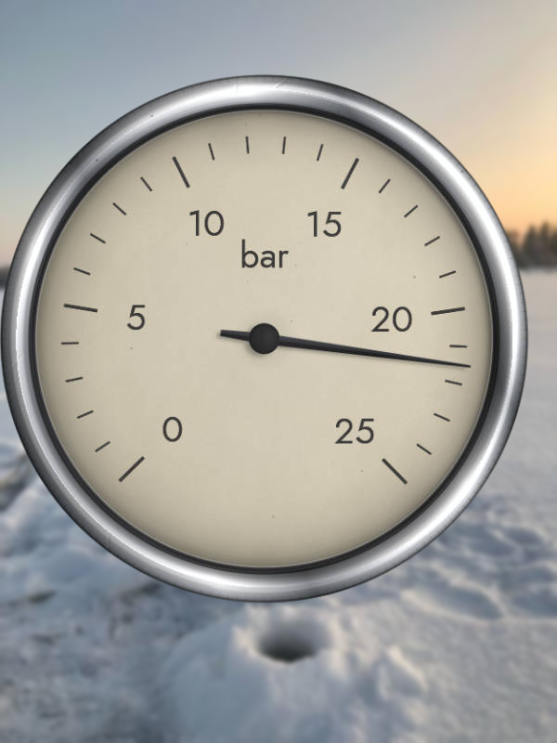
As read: 21.5
